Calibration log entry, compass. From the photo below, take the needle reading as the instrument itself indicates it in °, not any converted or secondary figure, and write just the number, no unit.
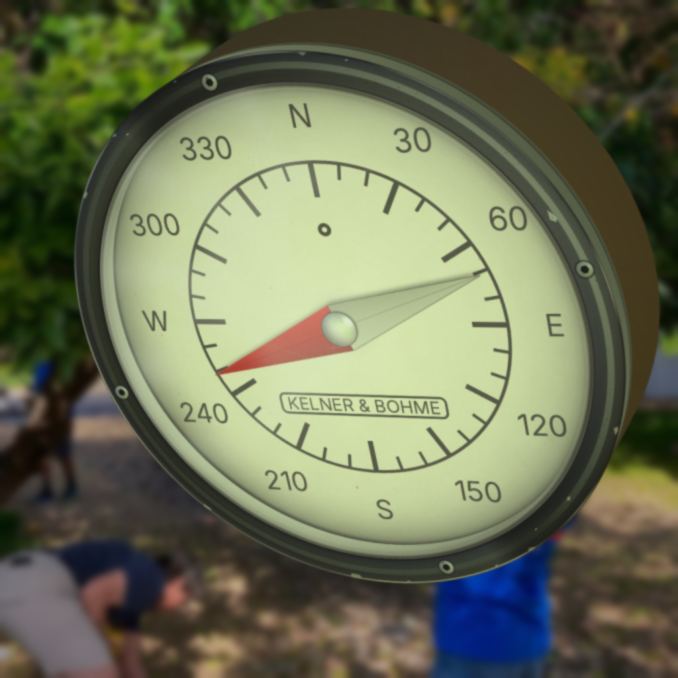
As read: 250
